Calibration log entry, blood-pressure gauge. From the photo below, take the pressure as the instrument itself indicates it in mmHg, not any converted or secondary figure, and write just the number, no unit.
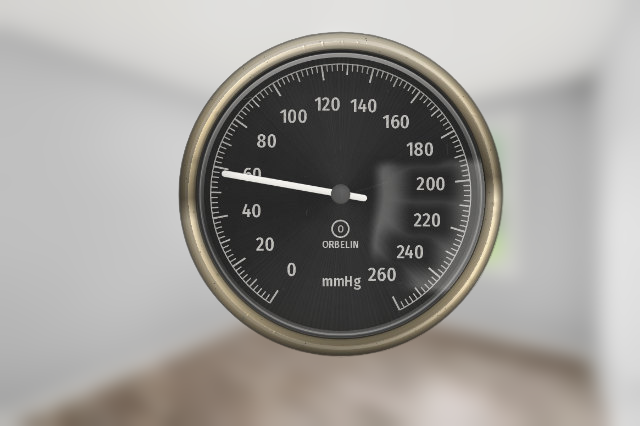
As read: 58
